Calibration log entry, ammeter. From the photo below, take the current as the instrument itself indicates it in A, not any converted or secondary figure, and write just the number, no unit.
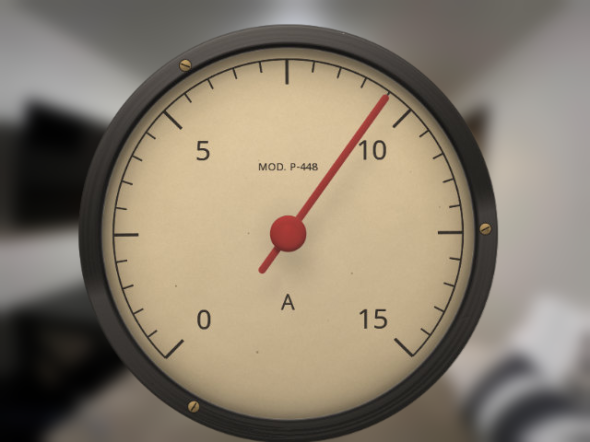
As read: 9.5
